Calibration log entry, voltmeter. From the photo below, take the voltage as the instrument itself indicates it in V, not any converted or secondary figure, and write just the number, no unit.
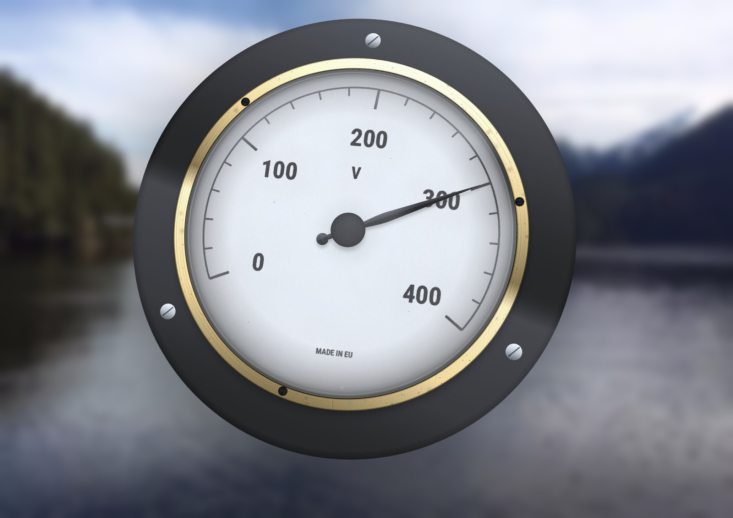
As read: 300
